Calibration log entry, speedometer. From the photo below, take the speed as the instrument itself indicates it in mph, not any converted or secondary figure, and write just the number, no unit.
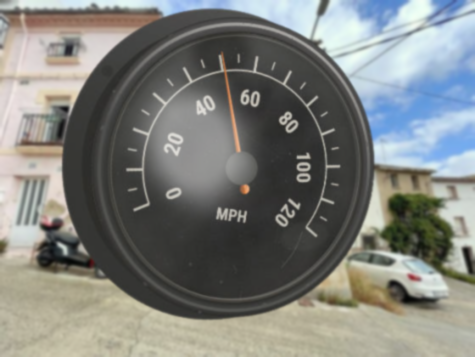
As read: 50
